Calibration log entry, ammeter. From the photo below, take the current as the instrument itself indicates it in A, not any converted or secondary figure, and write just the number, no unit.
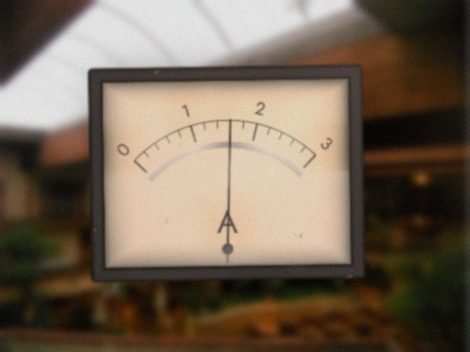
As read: 1.6
